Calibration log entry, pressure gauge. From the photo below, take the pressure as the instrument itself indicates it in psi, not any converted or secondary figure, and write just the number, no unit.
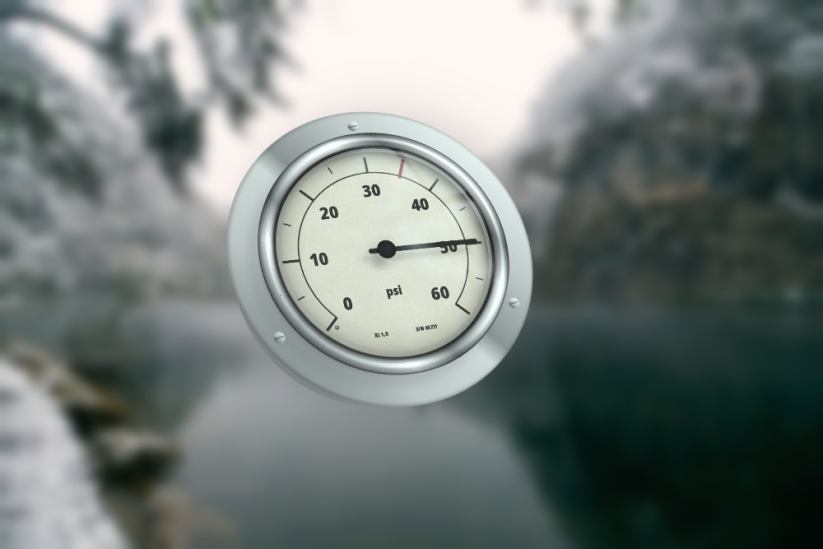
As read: 50
